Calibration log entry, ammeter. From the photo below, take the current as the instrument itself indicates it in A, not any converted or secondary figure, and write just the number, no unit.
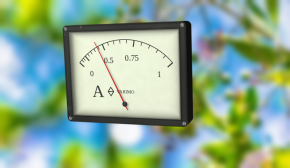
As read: 0.45
